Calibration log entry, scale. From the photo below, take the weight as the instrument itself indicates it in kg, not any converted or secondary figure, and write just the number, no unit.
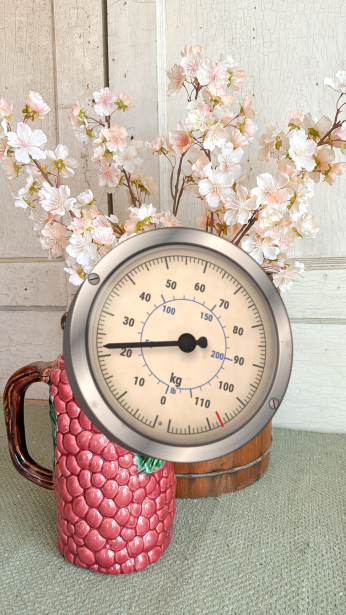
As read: 22
